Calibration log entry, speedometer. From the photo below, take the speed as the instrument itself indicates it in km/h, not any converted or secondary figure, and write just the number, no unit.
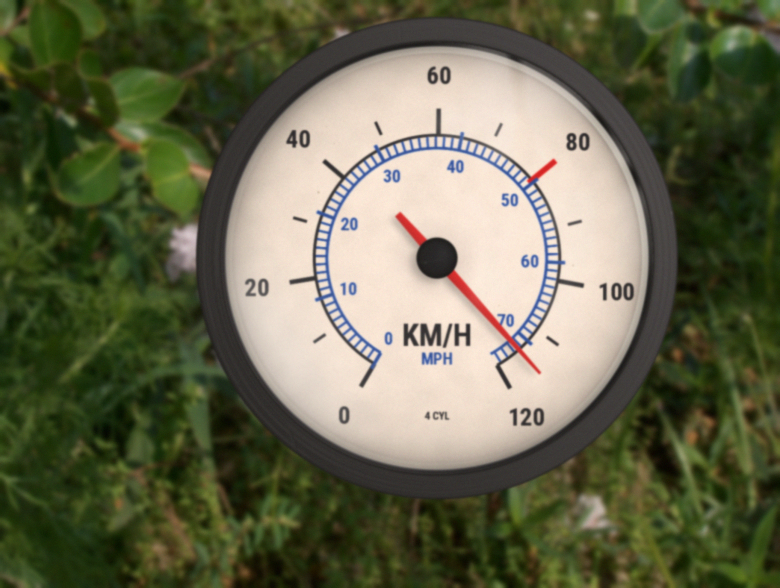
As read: 115
